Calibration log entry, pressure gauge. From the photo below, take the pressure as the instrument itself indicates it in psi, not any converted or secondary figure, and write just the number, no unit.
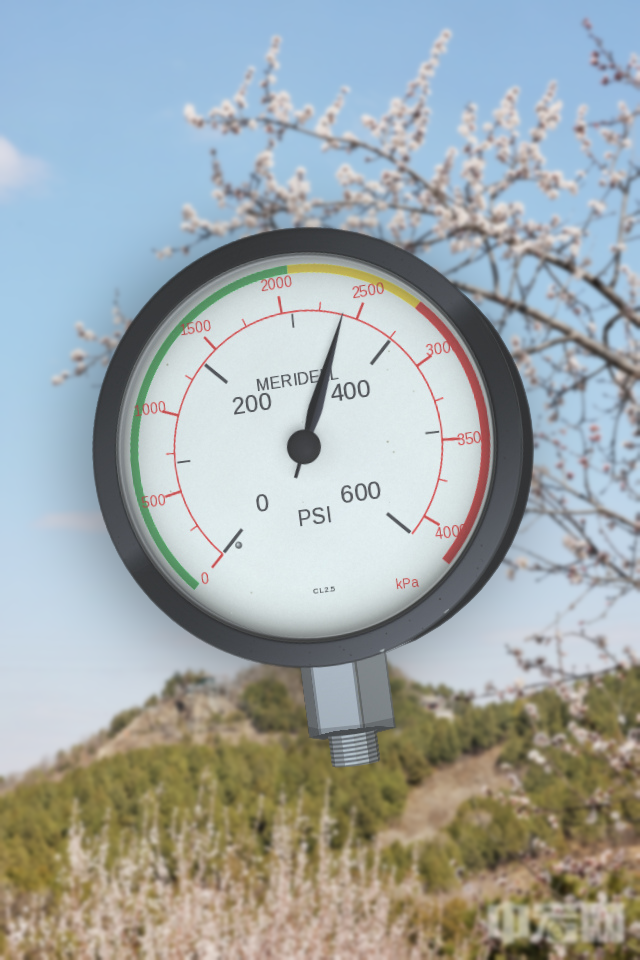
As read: 350
